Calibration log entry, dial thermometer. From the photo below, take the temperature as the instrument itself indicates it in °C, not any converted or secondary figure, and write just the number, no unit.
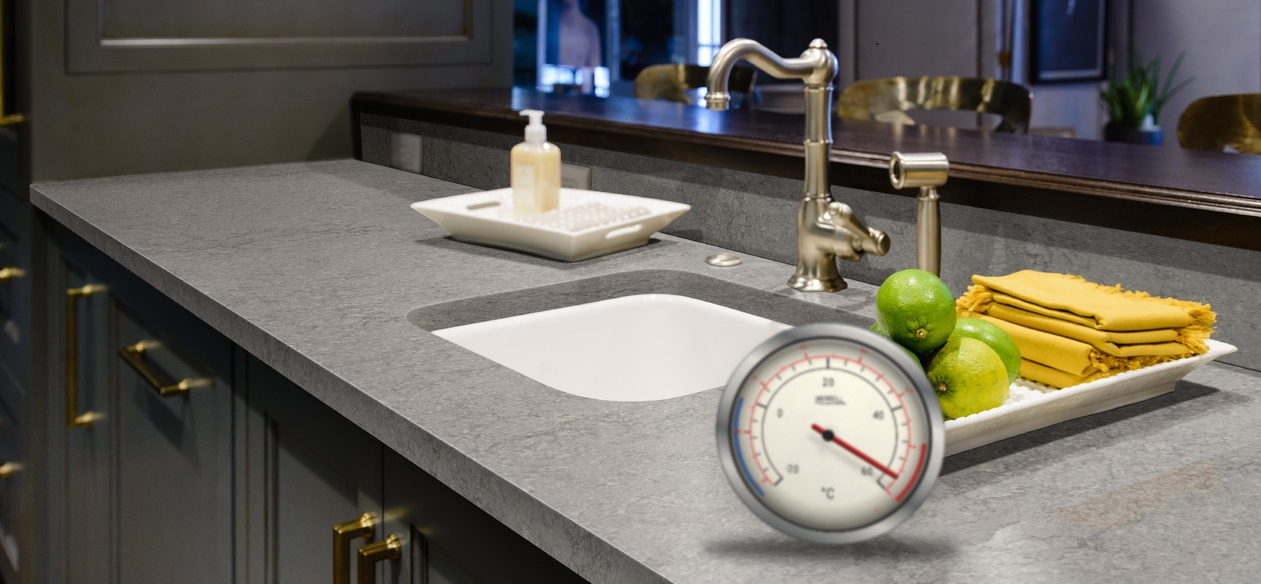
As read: 56
